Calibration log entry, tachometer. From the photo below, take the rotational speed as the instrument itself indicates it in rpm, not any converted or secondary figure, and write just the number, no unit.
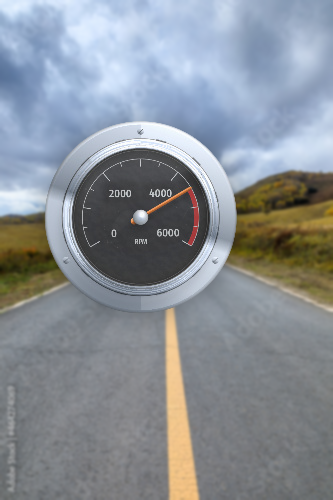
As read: 4500
